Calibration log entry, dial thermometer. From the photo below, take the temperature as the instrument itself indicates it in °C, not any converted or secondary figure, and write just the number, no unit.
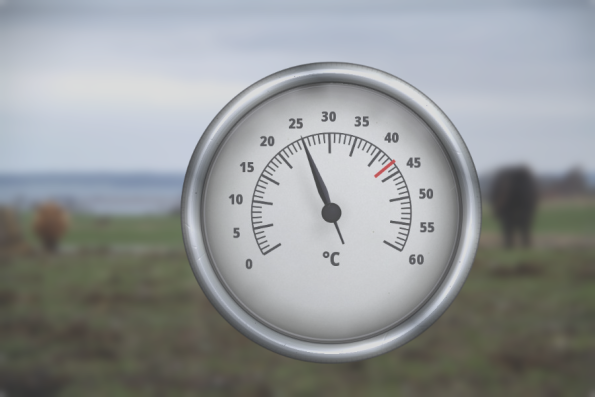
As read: 25
